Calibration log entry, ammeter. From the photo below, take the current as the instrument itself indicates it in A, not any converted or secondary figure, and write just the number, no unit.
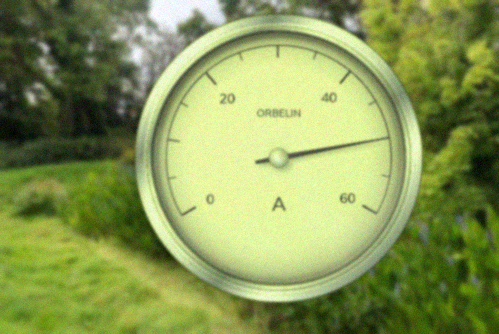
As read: 50
